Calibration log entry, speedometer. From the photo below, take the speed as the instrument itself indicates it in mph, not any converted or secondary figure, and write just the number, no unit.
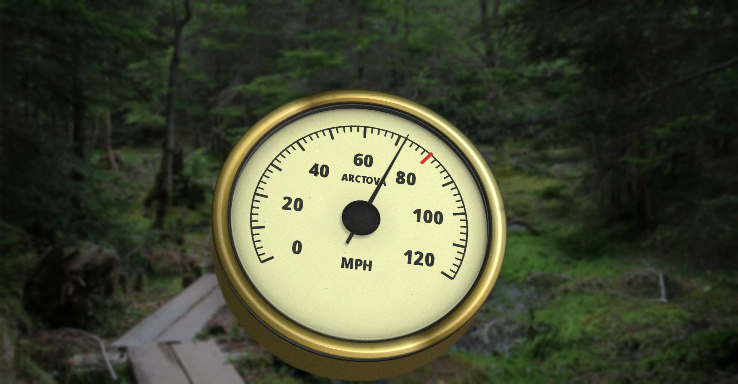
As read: 72
